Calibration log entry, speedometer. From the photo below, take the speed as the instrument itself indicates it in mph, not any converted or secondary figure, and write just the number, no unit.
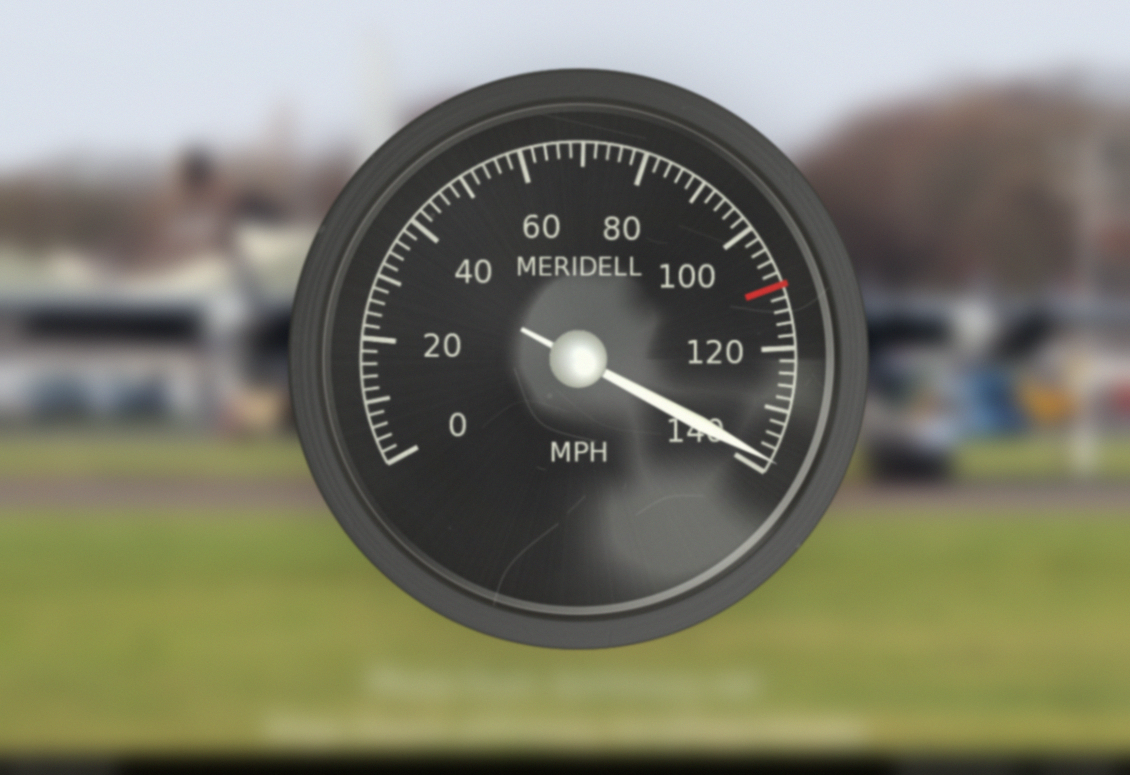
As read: 138
